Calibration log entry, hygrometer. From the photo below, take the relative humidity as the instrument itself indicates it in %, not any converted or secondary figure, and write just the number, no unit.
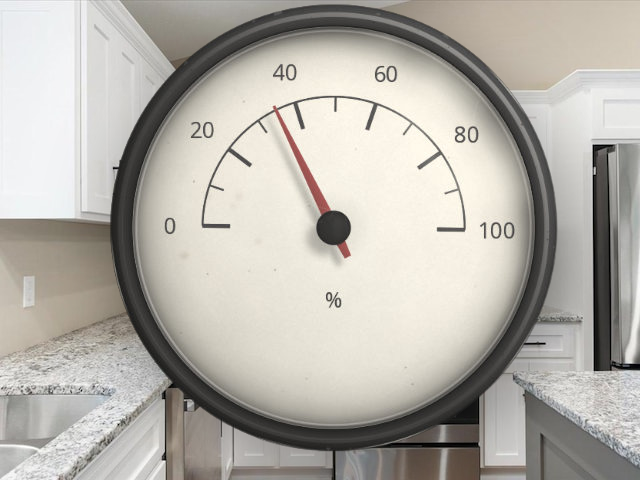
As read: 35
